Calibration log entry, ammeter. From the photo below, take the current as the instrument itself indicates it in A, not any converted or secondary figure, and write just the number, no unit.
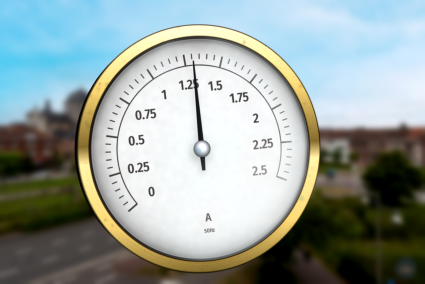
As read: 1.3
